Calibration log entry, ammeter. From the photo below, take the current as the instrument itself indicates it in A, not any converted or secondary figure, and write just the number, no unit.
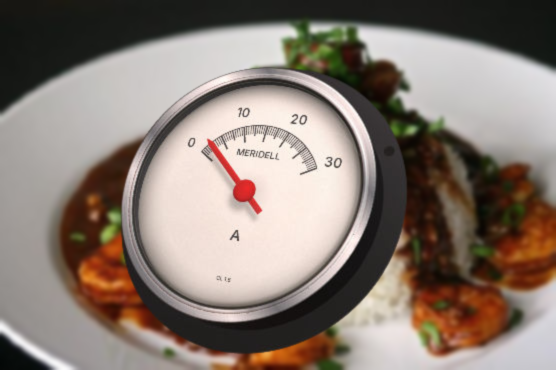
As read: 2.5
